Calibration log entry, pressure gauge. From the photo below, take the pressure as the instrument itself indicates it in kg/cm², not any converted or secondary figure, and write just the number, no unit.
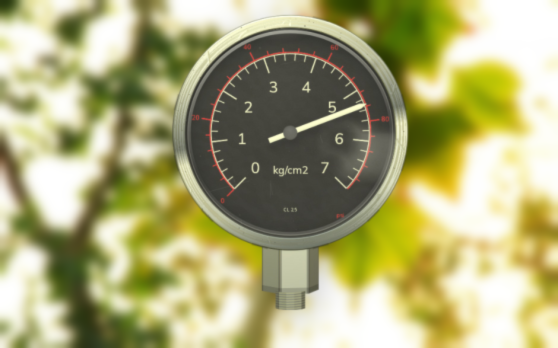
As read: 5.3
